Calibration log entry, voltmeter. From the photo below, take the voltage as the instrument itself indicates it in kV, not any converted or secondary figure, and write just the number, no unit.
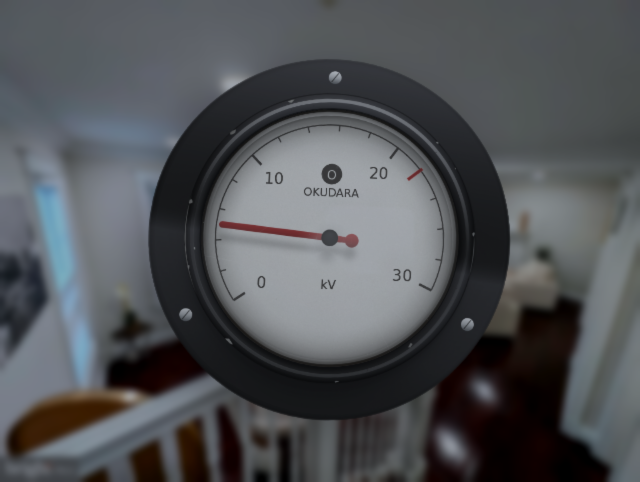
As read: 5
